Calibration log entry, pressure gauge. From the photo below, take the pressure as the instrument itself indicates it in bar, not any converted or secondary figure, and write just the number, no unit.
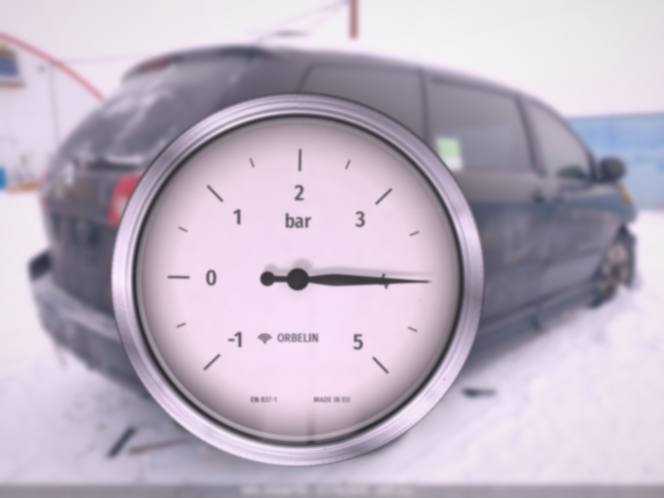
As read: 4
